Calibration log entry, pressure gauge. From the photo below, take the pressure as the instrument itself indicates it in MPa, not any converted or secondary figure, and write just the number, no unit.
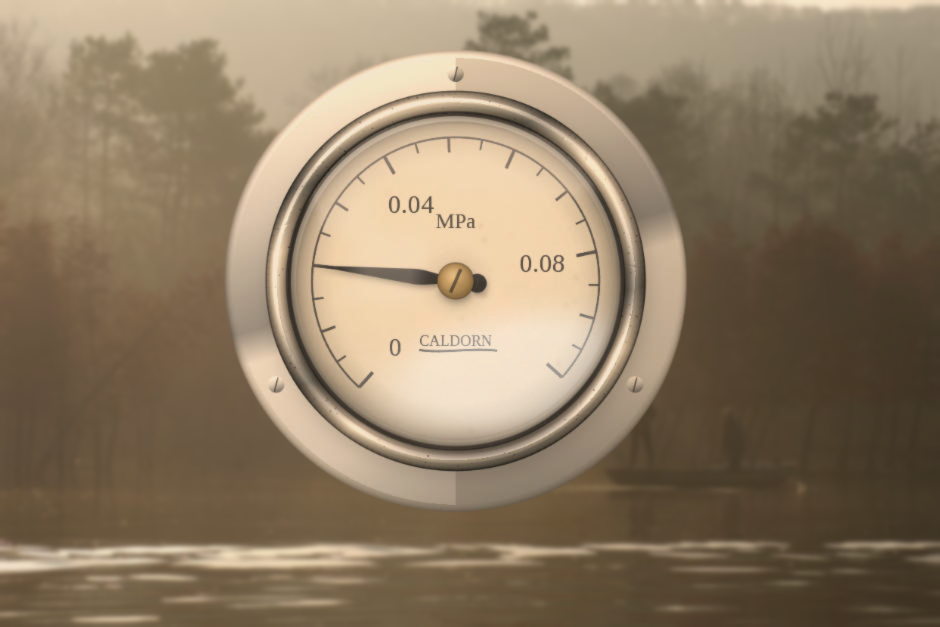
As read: 0.02
